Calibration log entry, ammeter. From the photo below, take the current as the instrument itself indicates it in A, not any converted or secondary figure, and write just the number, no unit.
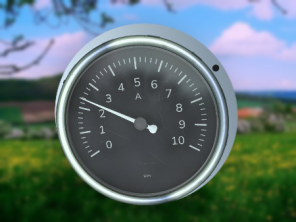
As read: 2.4
